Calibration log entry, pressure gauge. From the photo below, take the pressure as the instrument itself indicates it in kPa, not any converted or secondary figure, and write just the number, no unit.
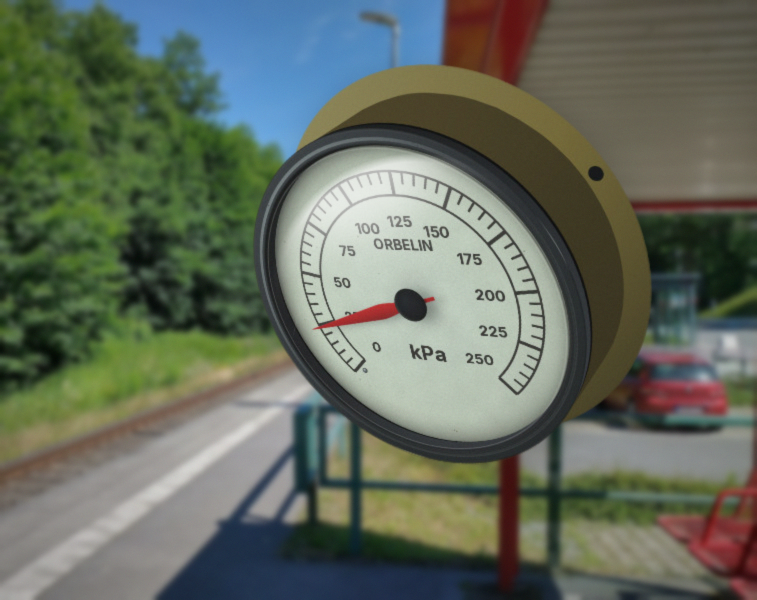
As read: 25
